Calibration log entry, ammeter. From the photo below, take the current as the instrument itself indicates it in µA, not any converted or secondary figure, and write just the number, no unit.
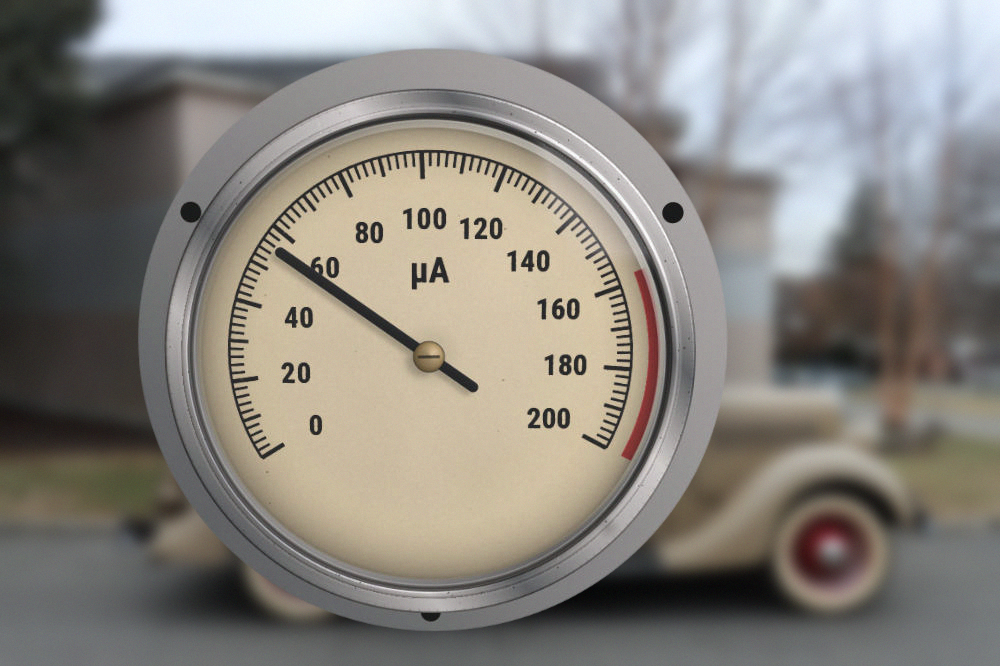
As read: 56
